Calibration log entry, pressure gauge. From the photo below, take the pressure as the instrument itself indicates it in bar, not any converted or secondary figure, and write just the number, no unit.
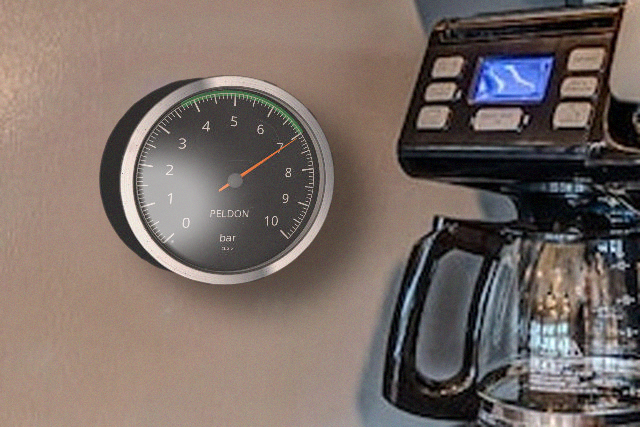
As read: 7
